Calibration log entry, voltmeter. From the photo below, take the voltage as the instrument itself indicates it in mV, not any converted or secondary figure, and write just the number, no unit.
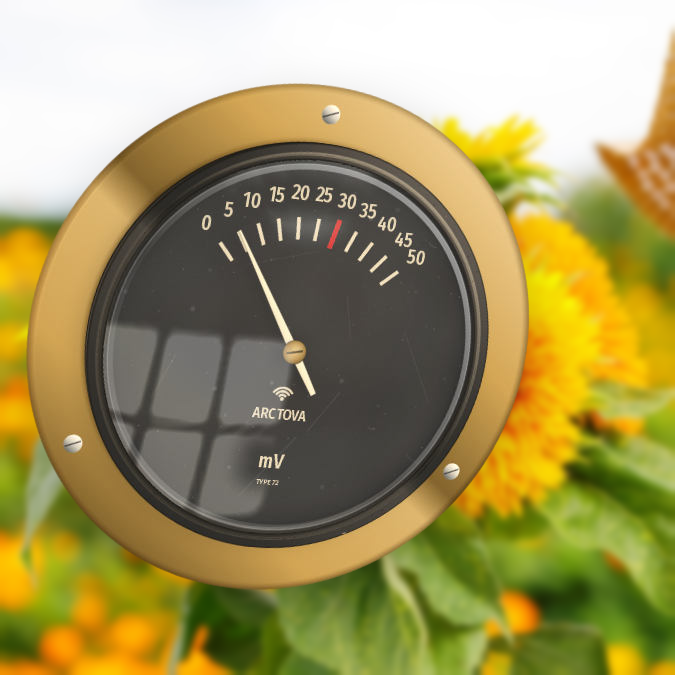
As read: 5
